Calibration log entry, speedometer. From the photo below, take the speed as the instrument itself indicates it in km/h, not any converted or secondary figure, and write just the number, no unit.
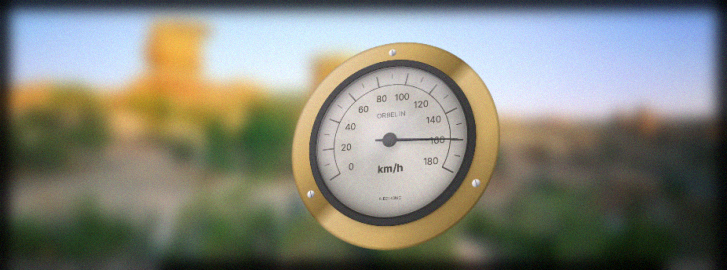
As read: 160
